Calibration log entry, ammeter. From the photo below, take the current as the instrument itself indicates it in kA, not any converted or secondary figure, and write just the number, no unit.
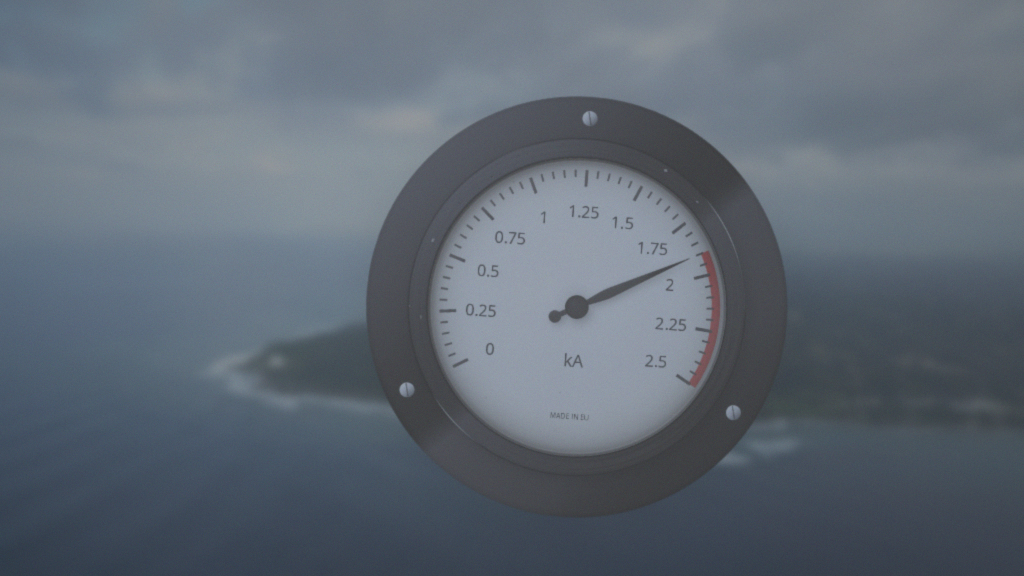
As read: 1.9
